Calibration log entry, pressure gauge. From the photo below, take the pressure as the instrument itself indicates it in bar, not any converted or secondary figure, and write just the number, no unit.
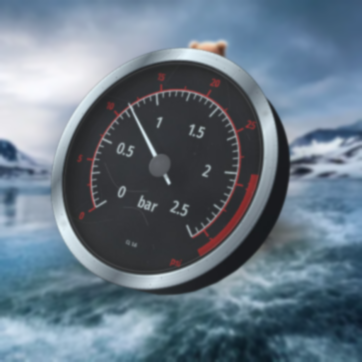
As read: 0.8
